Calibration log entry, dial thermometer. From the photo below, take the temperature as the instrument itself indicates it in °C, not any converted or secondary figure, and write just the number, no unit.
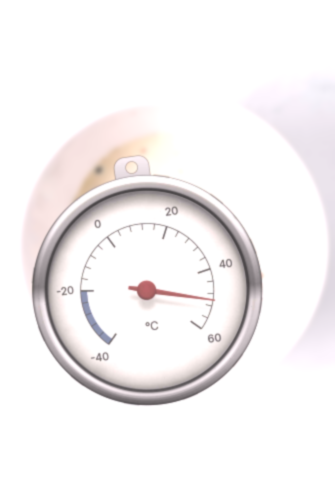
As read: 50
